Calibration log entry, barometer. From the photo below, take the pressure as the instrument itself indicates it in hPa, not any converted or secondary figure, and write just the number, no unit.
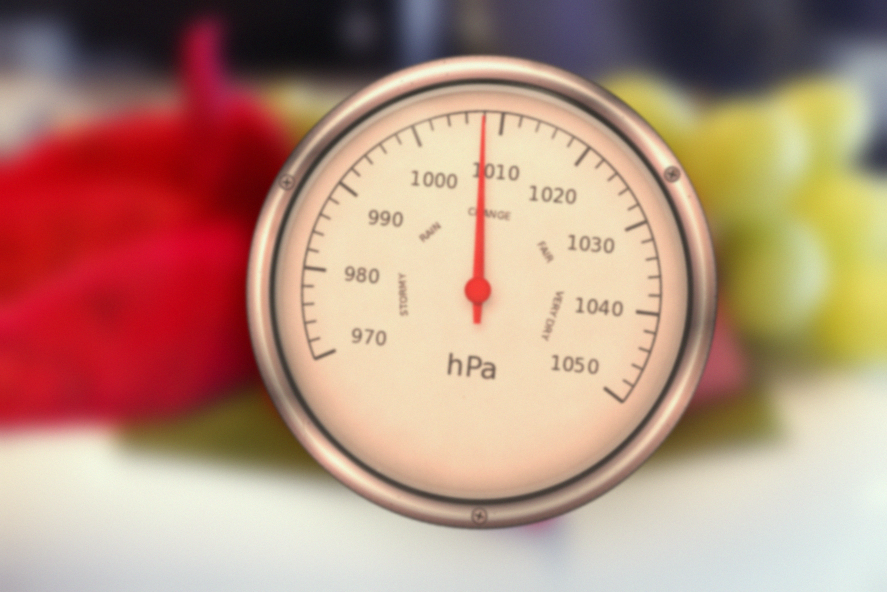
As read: 1008
